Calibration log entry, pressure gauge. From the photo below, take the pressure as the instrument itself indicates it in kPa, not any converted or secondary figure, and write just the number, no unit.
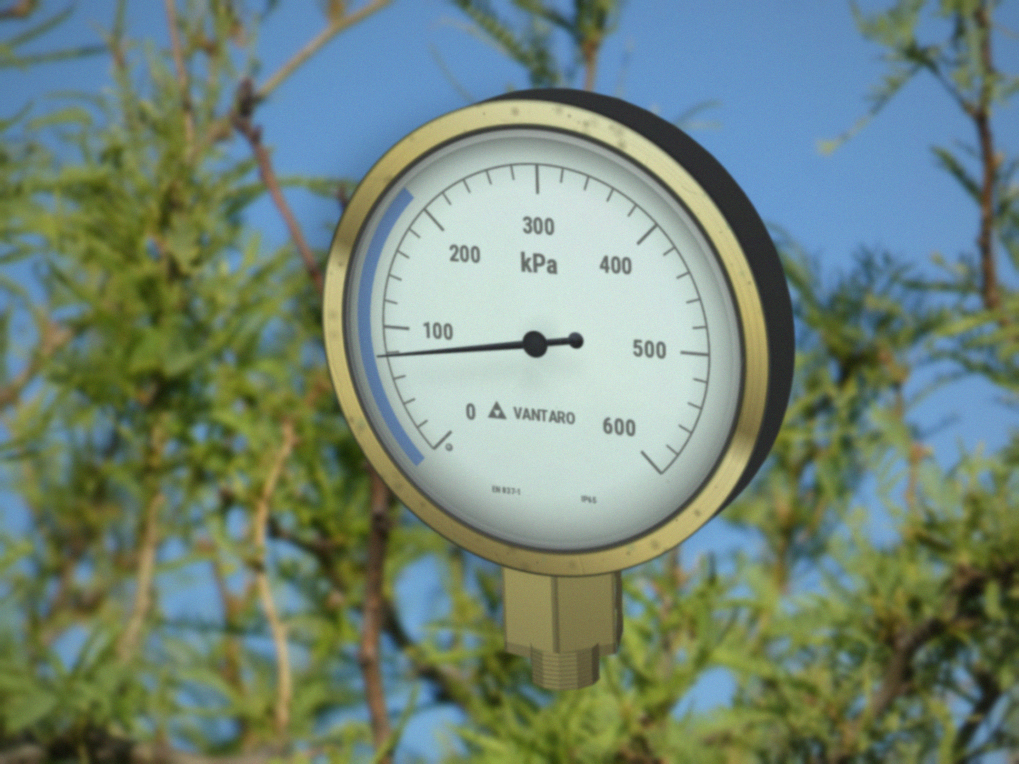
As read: 80
